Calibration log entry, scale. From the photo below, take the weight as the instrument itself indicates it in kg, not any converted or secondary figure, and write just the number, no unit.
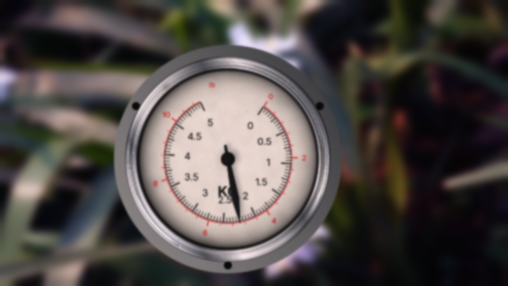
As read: 2.25
